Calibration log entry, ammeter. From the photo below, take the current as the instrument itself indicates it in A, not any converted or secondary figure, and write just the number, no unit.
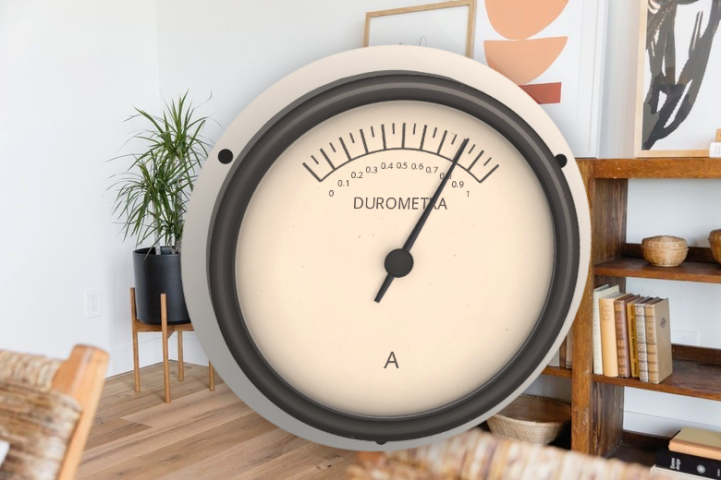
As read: 0.8
